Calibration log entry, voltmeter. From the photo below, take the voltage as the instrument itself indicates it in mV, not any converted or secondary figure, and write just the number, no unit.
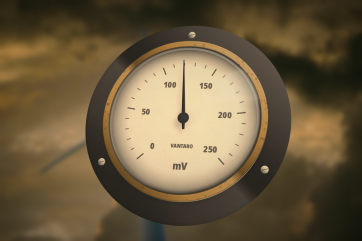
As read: 120
